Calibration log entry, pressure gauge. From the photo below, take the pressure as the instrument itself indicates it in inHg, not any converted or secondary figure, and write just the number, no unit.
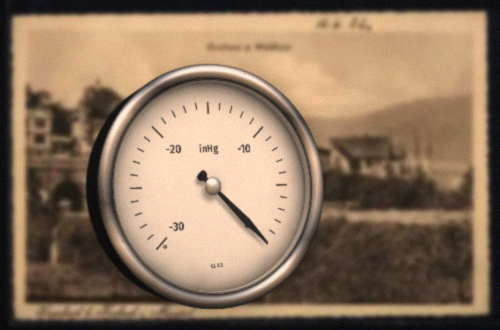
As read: 0
